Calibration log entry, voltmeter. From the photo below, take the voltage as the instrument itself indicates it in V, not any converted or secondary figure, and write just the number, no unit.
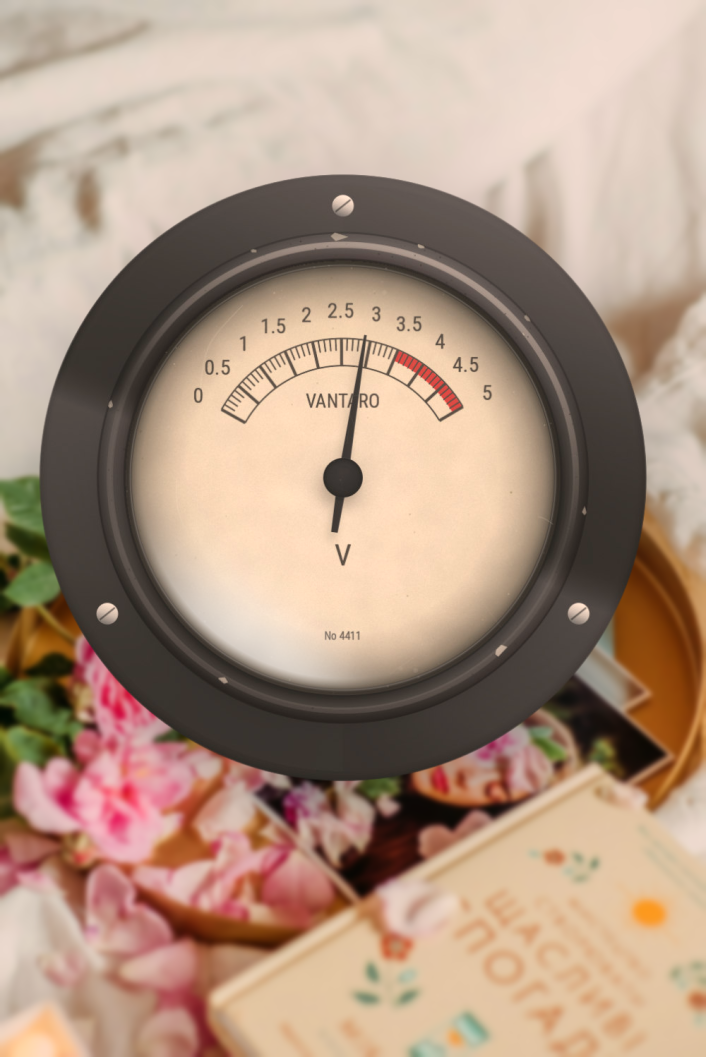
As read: 2.9
